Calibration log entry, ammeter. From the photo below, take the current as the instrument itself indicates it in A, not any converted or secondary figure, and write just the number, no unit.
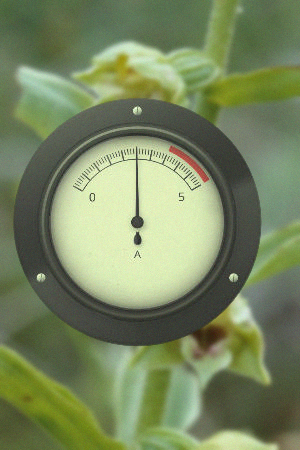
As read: 2.5
